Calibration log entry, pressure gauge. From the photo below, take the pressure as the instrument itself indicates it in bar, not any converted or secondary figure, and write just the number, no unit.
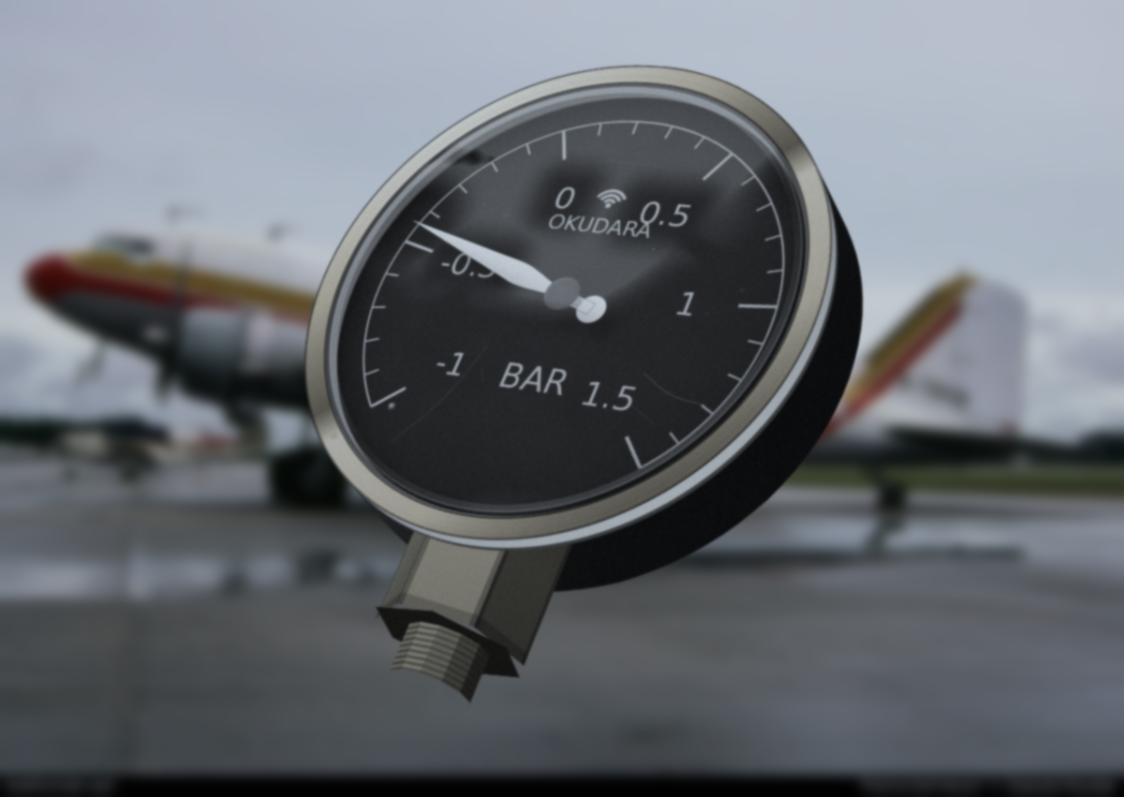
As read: -0.45
